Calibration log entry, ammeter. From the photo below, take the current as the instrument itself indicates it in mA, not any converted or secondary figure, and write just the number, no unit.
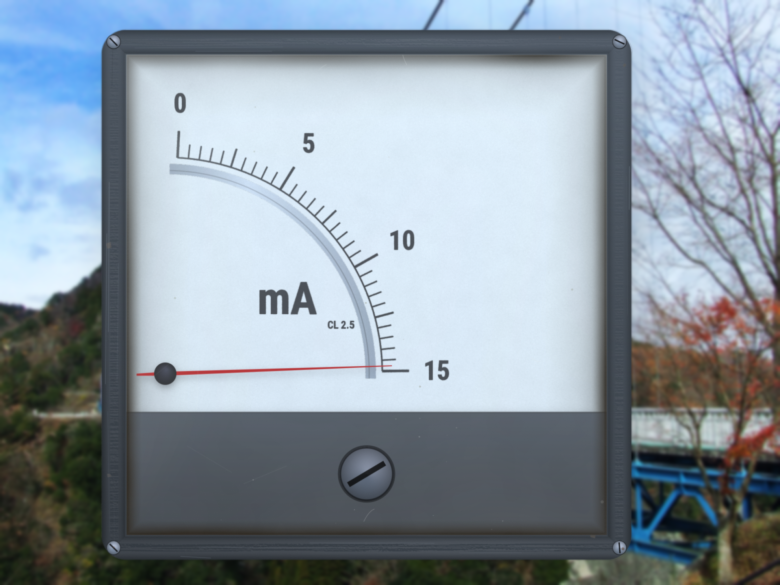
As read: 14.75
